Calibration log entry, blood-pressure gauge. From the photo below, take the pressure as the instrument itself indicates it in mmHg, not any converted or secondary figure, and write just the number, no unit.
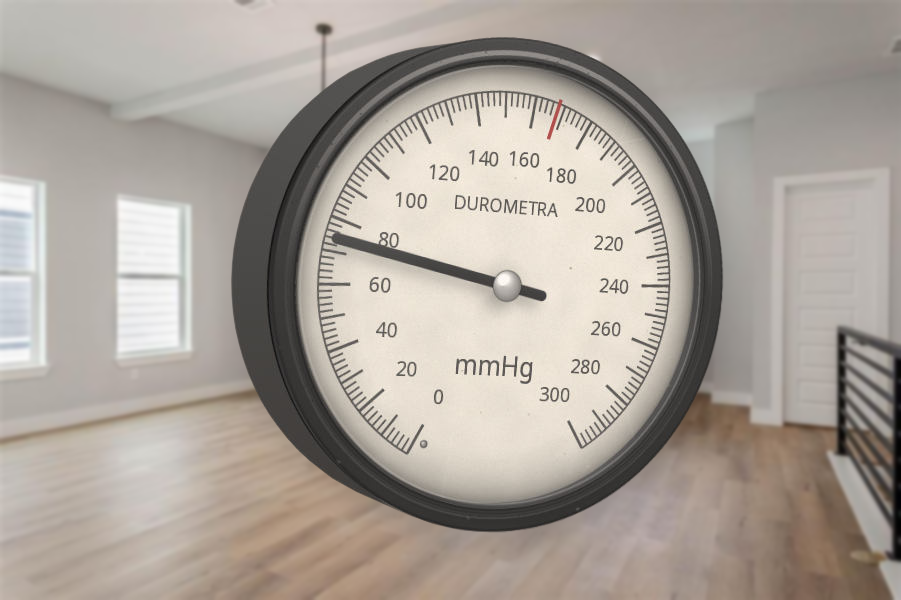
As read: 74
